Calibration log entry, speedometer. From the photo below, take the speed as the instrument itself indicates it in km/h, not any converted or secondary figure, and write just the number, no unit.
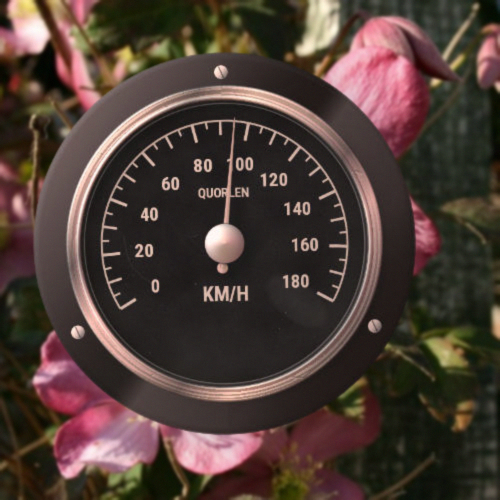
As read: 95
